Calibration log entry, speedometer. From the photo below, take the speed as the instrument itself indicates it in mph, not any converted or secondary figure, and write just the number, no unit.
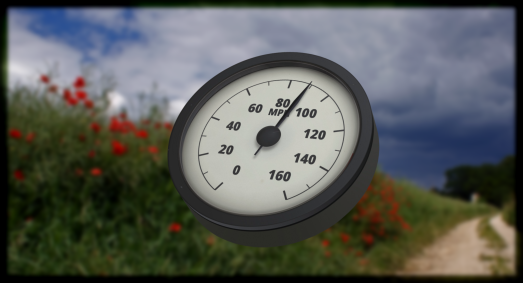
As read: 90
